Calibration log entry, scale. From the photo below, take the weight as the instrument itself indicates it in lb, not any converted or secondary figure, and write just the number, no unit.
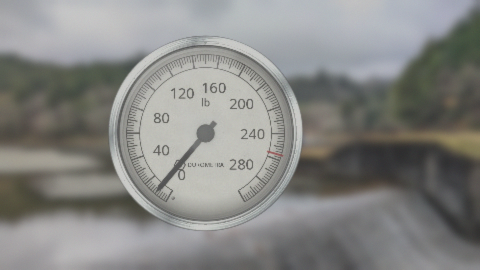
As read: 10
